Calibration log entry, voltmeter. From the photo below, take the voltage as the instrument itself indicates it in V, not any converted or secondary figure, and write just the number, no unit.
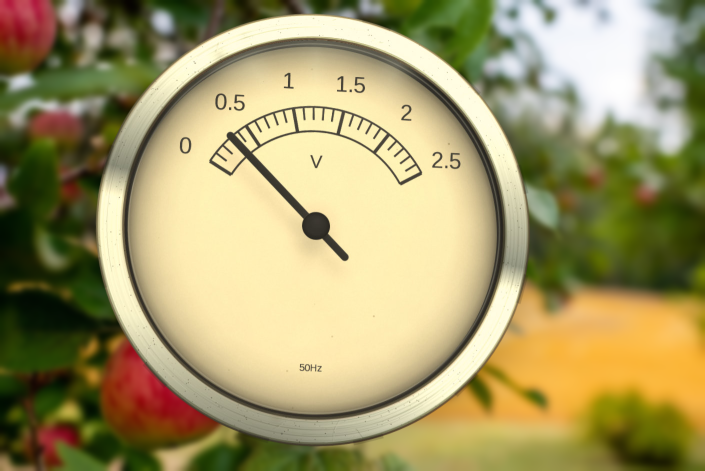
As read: 0.3
